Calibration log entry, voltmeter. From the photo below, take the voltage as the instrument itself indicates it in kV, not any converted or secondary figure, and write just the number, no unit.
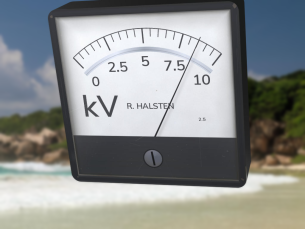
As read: 8.5
